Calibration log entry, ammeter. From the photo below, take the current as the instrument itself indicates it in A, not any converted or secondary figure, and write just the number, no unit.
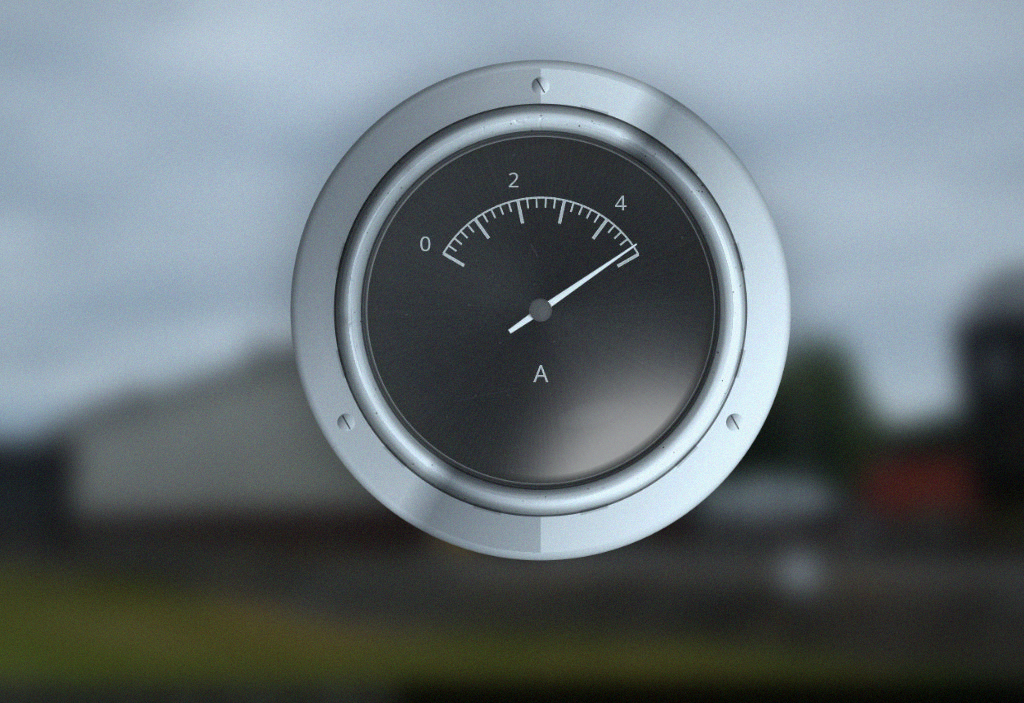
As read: 4.8
